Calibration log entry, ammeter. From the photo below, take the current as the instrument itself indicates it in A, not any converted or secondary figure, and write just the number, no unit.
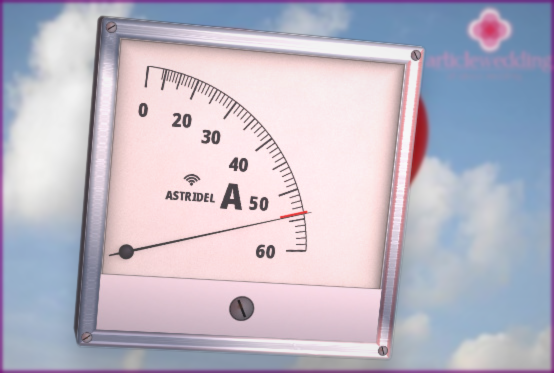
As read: 54
